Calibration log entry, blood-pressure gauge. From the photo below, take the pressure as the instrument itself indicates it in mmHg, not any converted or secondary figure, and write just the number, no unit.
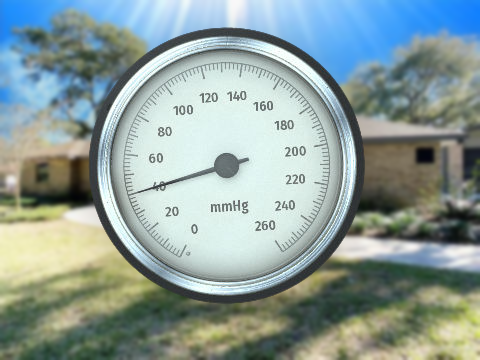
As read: 40
